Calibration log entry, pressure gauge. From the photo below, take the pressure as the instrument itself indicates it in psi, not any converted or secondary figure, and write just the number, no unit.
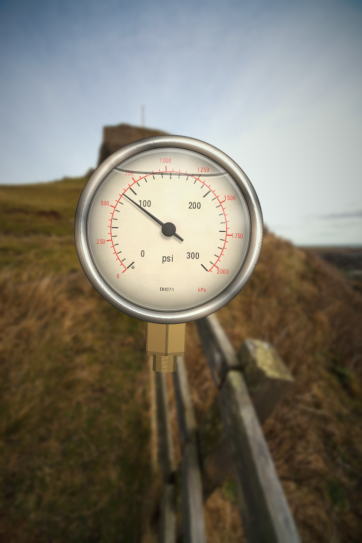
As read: 90
